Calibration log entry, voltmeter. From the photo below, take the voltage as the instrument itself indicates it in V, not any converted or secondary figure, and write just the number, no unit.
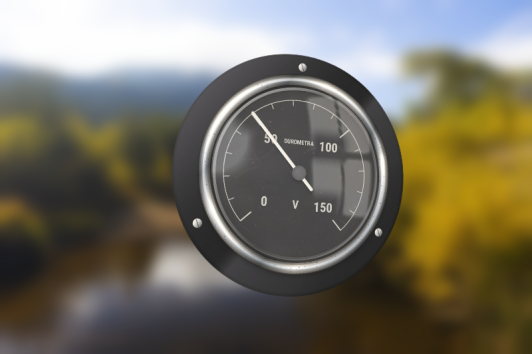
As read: 50
